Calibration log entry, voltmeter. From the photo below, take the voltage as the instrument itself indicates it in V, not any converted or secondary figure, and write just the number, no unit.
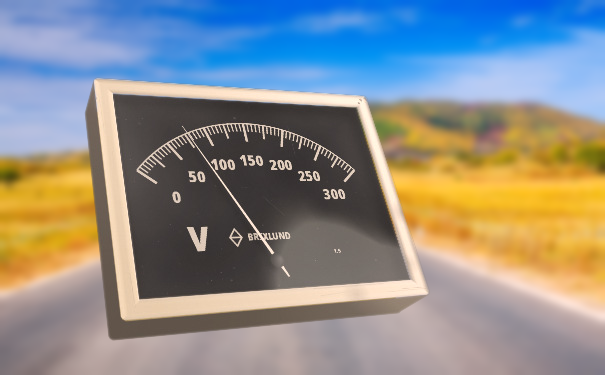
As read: 75
